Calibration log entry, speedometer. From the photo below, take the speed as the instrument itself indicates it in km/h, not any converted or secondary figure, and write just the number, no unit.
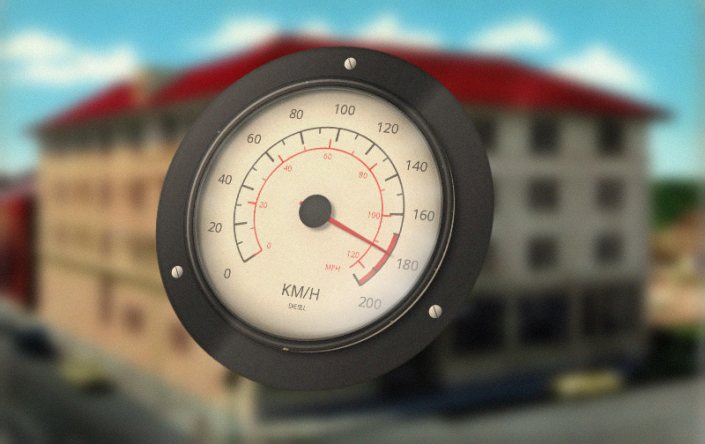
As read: 180
